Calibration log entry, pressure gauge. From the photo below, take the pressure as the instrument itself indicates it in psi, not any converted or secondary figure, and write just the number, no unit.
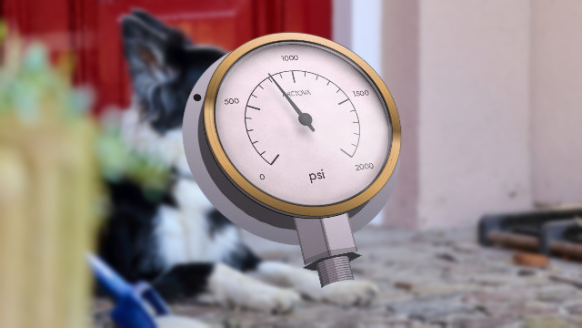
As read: 800
